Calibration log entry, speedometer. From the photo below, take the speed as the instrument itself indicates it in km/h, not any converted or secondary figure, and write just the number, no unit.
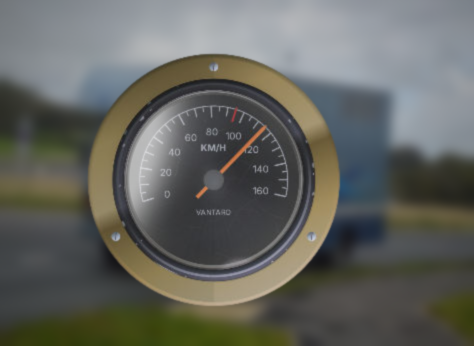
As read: 115
